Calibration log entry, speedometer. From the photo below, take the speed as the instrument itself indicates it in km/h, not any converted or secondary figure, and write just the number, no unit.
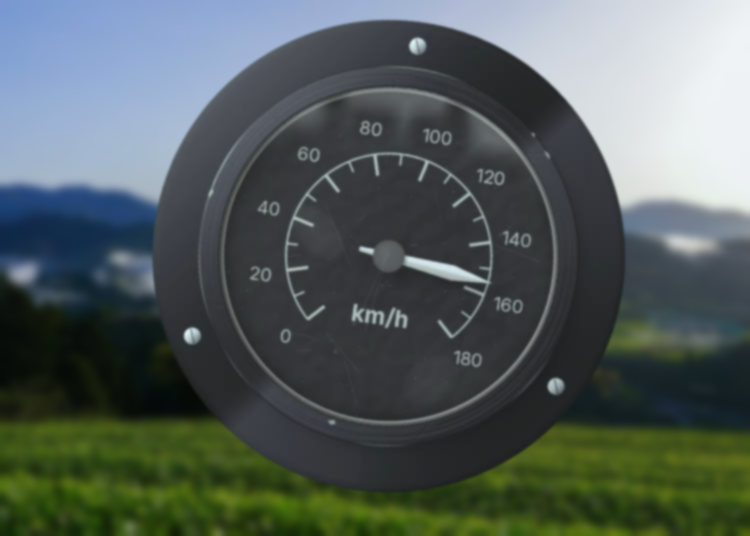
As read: 155
